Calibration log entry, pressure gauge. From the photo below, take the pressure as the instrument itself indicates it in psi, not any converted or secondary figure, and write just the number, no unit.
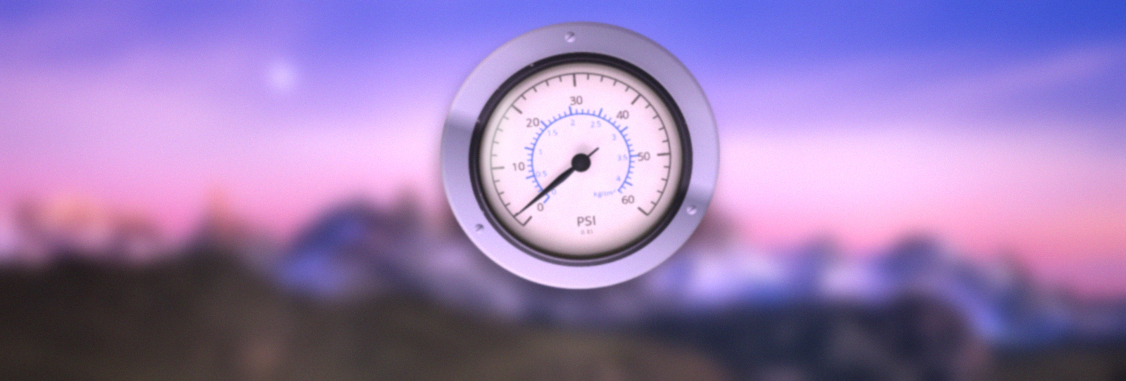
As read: 2
